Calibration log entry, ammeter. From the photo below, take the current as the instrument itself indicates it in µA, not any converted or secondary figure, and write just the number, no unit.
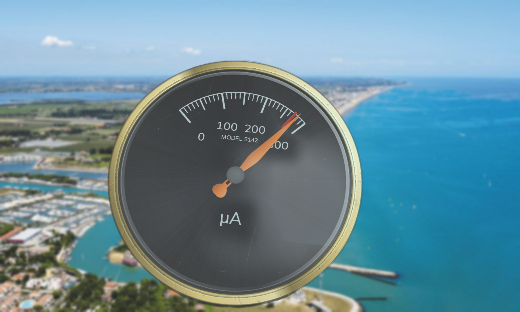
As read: 280
